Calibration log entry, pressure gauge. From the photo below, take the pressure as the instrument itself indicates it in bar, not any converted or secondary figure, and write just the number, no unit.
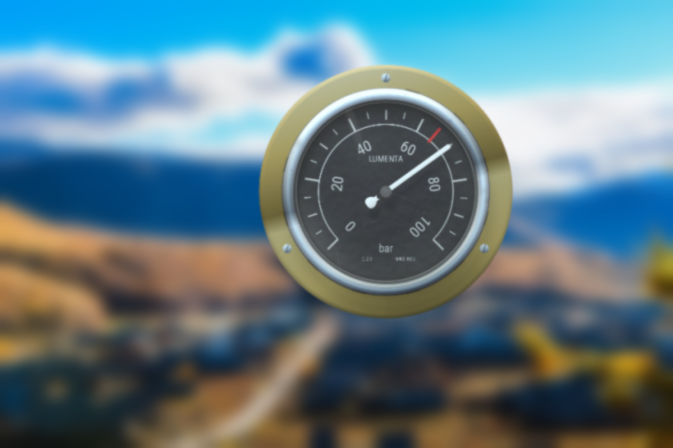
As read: 70
